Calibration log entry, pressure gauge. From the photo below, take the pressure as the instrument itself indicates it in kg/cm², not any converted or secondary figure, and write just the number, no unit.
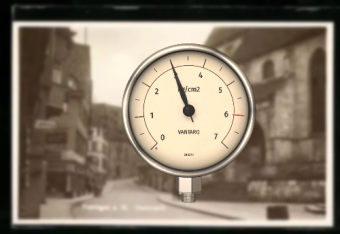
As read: 3
